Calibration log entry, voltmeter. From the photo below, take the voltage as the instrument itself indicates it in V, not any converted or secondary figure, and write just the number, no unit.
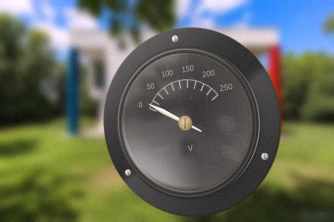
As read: 12.5
